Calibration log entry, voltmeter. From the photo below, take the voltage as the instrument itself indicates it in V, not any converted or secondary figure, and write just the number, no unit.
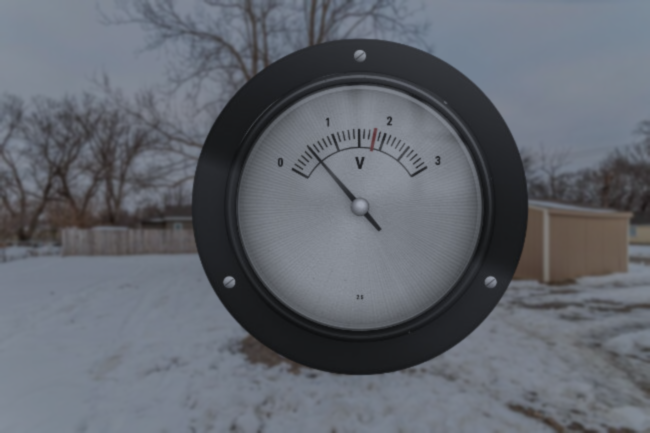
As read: 0.5
